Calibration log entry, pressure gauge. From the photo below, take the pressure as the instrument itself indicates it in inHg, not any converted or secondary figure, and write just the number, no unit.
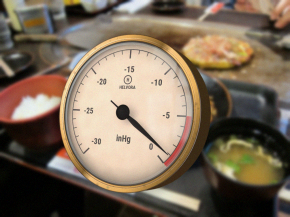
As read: -1
